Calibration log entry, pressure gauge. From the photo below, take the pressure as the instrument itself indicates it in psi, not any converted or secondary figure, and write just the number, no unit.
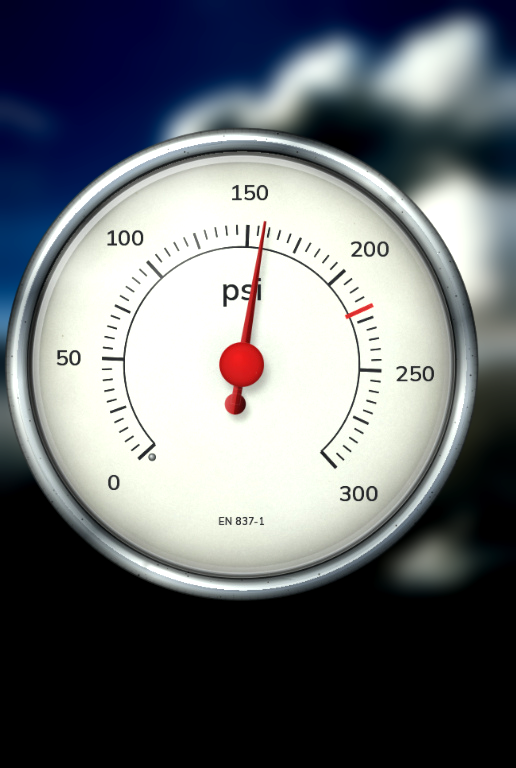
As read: 157.5
